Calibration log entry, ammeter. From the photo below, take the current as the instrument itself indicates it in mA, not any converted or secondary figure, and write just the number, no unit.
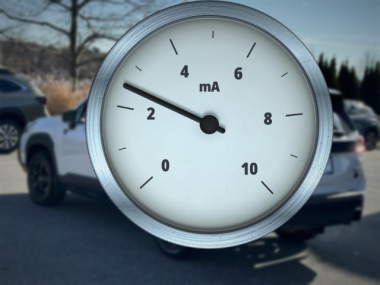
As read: 2.5
